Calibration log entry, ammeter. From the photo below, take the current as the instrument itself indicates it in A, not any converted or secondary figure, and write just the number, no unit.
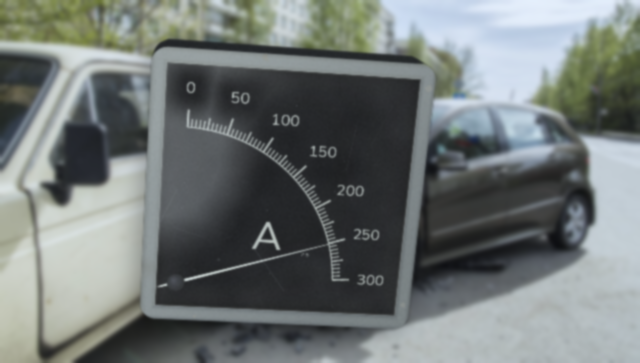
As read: 250
